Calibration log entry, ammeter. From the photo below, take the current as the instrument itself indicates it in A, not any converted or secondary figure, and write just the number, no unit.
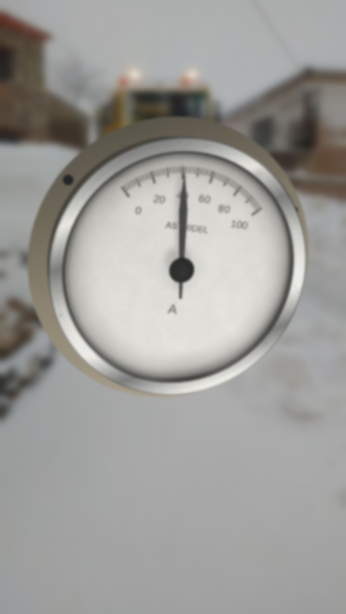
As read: 40
